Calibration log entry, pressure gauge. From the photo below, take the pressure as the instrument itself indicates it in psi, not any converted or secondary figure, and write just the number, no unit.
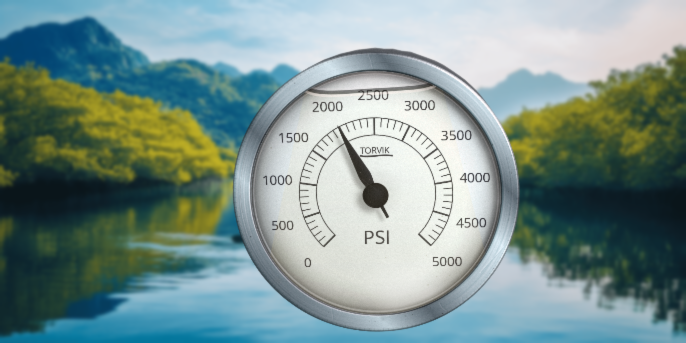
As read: 2000
